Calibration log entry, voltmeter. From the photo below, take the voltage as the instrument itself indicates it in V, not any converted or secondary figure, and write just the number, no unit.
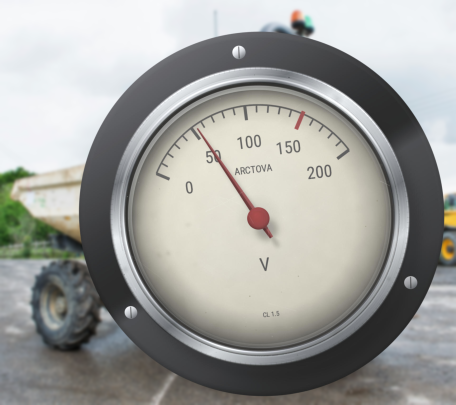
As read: 55
